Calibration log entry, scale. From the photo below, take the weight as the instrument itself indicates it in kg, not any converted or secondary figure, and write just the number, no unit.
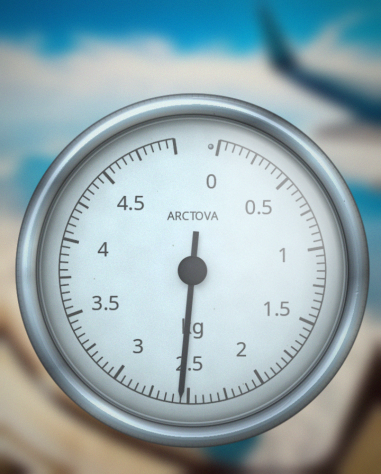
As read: 2.55
